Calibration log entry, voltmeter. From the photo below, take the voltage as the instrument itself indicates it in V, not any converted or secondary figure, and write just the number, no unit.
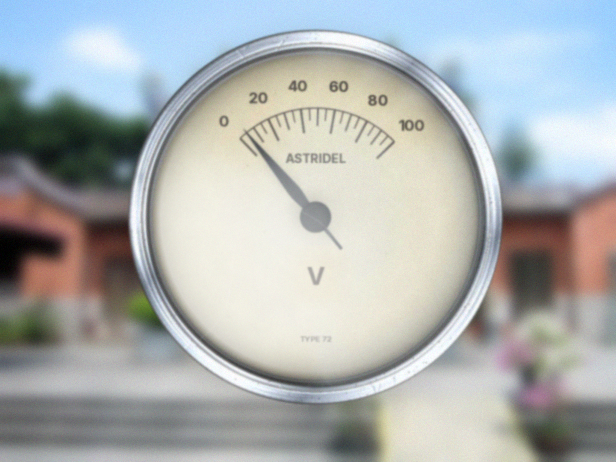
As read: 5
